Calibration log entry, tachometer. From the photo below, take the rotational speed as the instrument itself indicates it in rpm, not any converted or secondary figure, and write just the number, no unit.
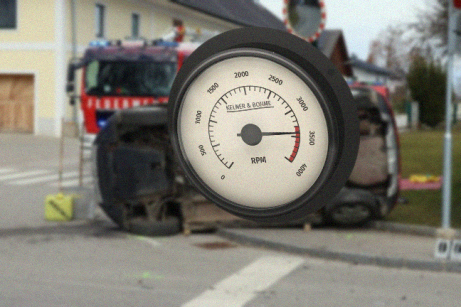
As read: 3400
